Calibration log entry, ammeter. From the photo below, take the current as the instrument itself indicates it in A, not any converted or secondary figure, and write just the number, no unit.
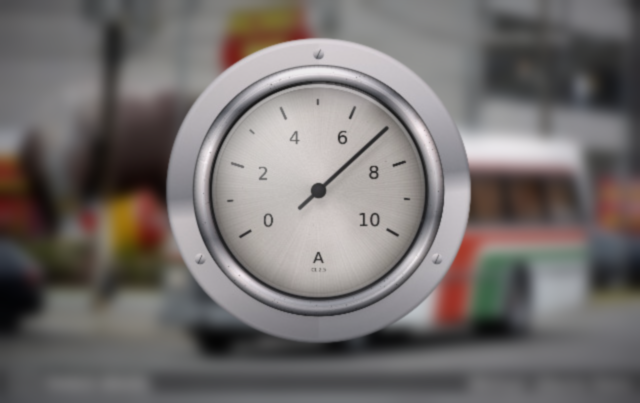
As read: 7
